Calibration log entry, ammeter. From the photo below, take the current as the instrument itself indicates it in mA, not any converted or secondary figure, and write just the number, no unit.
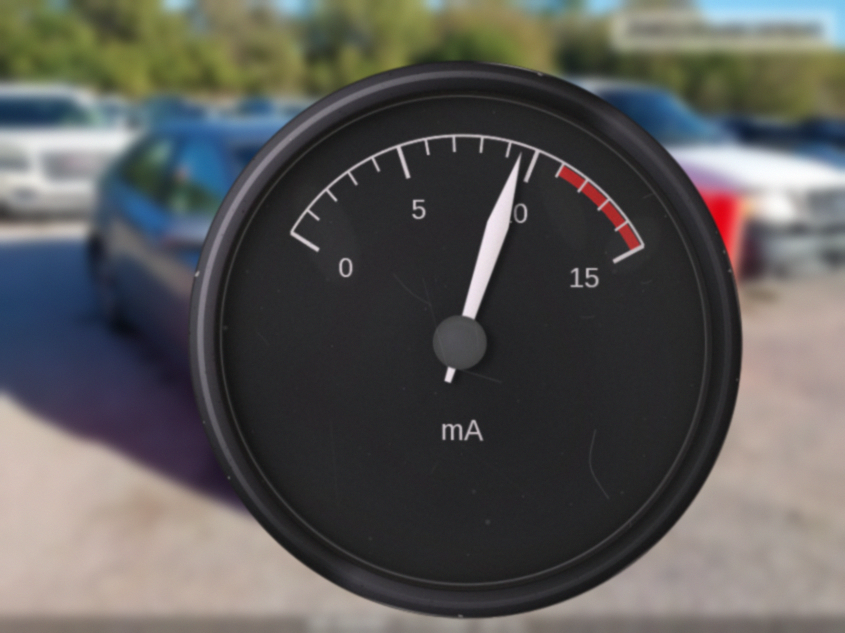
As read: 9.5
